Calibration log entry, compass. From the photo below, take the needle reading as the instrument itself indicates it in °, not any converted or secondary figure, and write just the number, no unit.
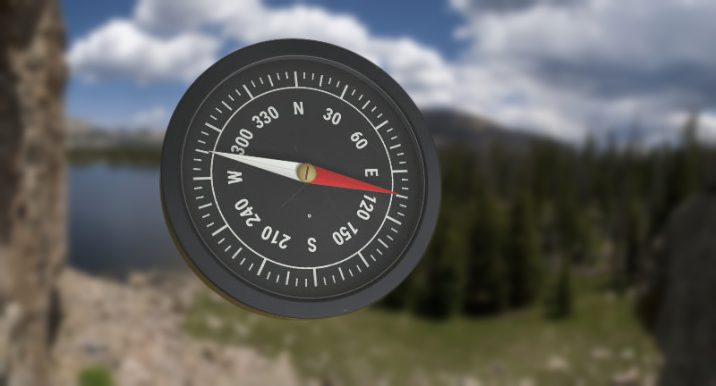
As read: 105
